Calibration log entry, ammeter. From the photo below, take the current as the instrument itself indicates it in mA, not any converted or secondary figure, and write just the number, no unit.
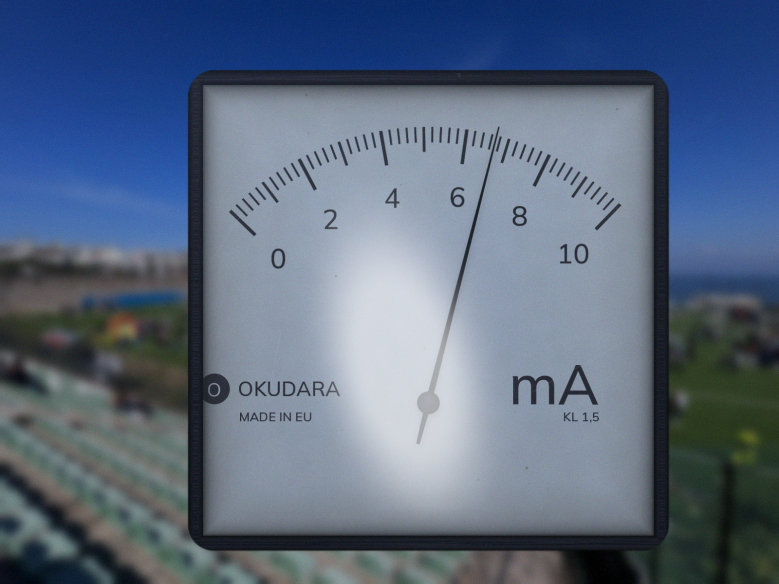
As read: 6.7
